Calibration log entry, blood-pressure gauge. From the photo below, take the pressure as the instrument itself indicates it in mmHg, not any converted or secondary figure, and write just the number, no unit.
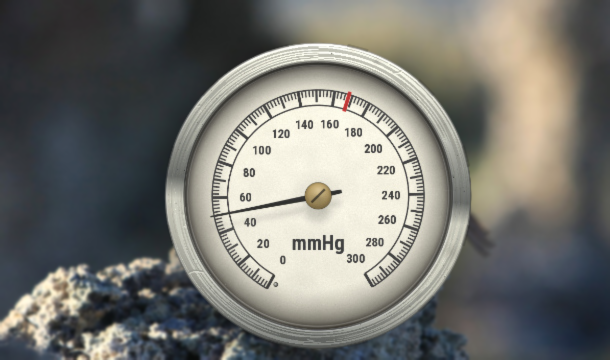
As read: 50
